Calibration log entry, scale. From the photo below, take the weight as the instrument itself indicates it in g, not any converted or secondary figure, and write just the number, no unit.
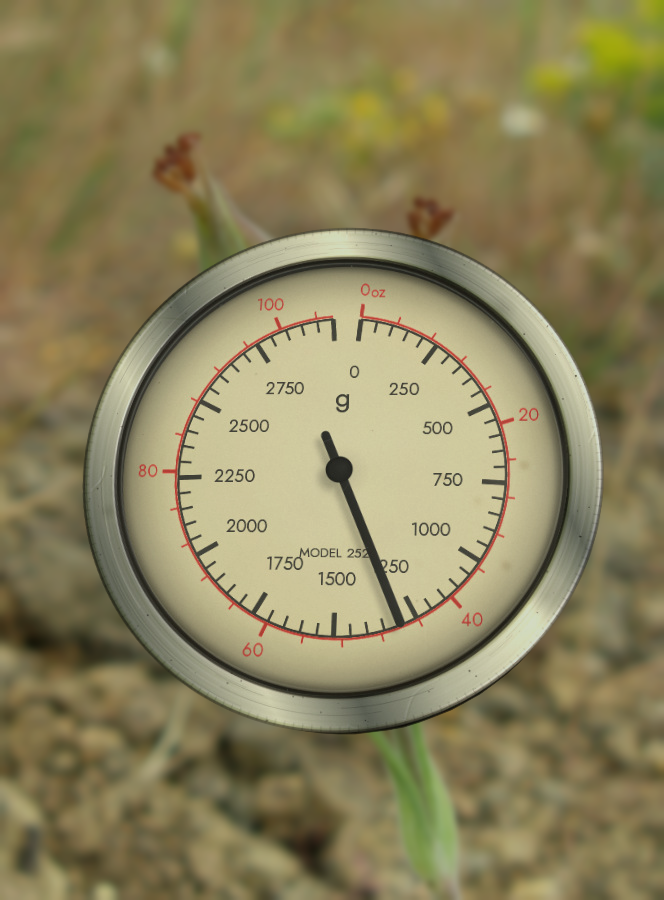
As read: 1300
